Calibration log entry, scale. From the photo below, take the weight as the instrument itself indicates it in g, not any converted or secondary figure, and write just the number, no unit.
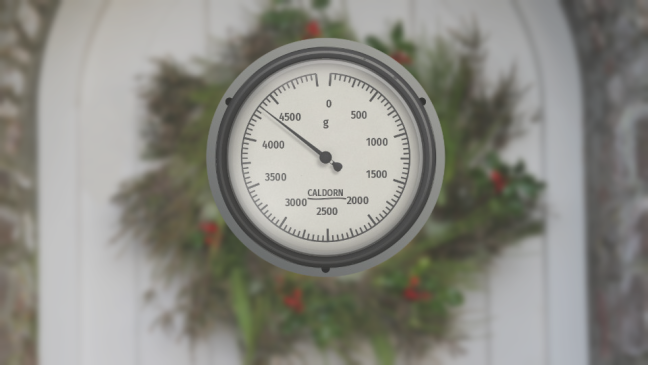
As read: 4350
